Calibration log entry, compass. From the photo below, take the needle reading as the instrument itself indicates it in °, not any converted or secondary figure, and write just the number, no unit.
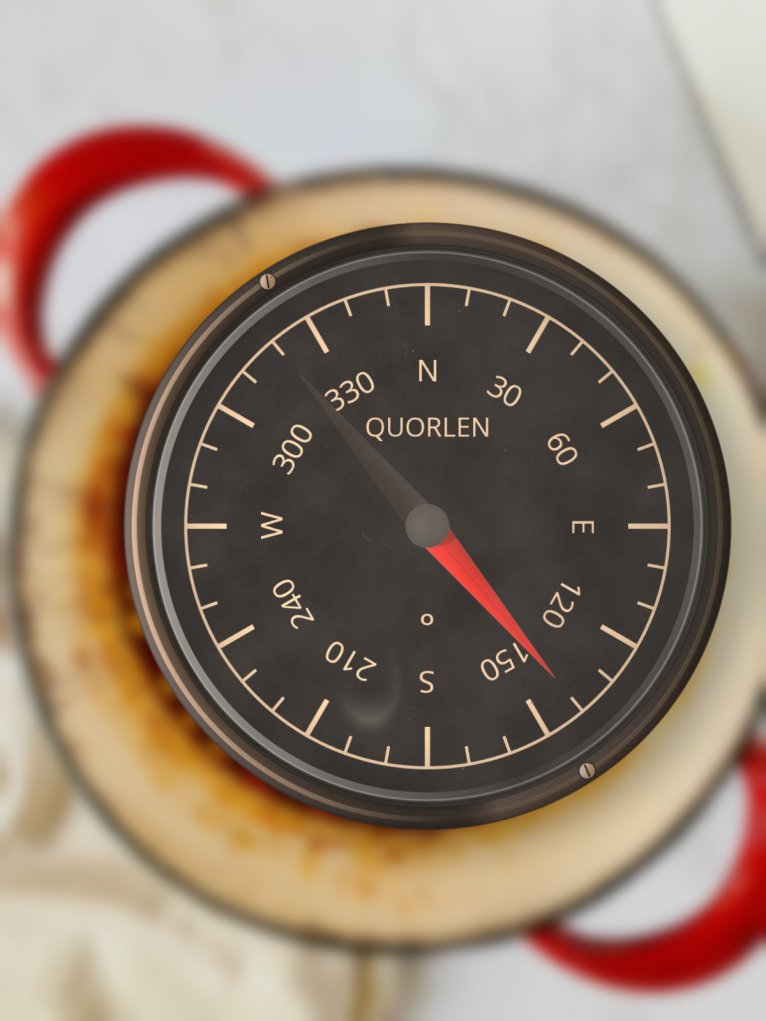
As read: 140
